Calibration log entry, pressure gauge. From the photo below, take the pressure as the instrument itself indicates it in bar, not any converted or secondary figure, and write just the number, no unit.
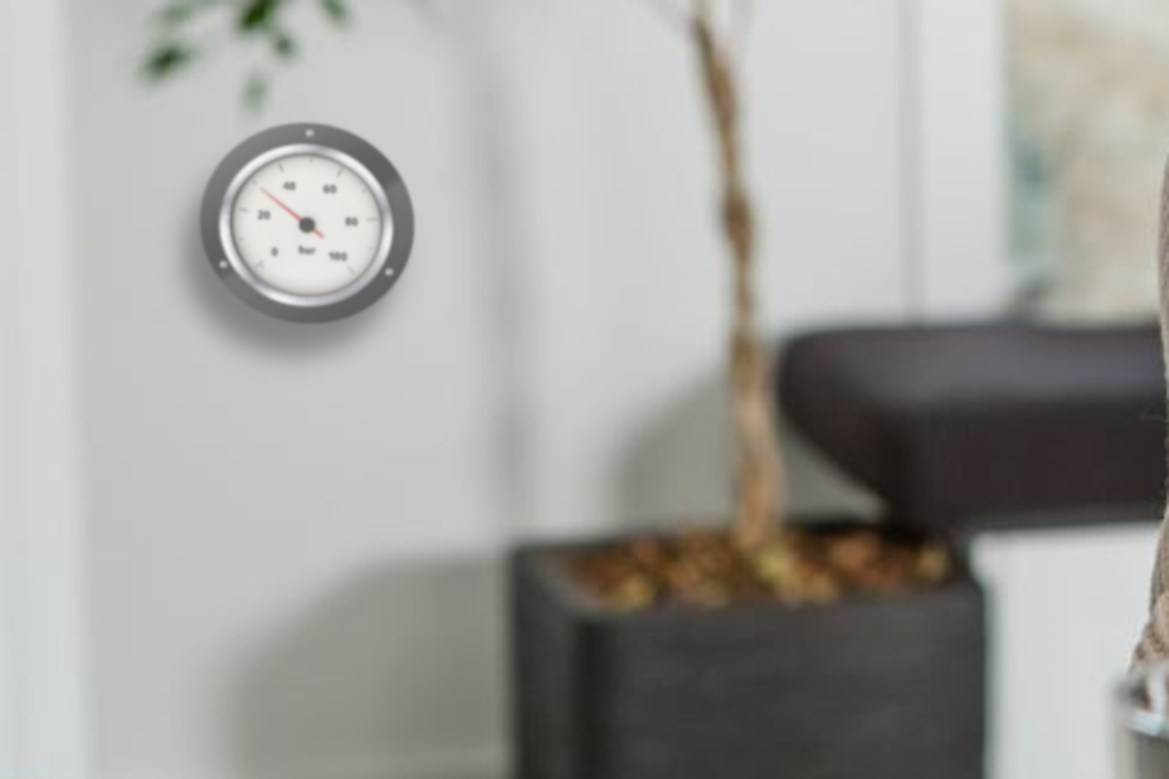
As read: 30
